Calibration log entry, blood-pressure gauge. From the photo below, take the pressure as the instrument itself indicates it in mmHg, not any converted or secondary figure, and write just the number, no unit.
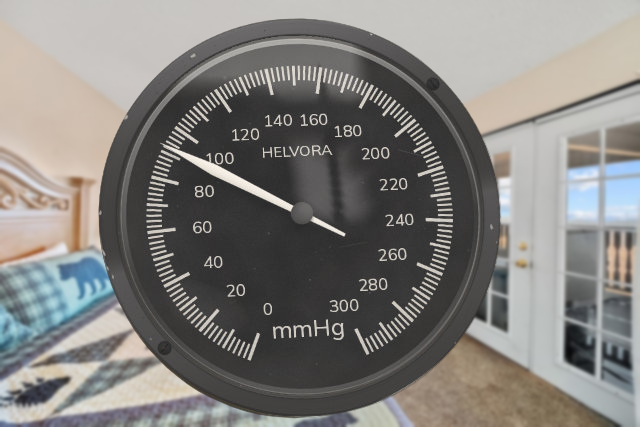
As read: 92
